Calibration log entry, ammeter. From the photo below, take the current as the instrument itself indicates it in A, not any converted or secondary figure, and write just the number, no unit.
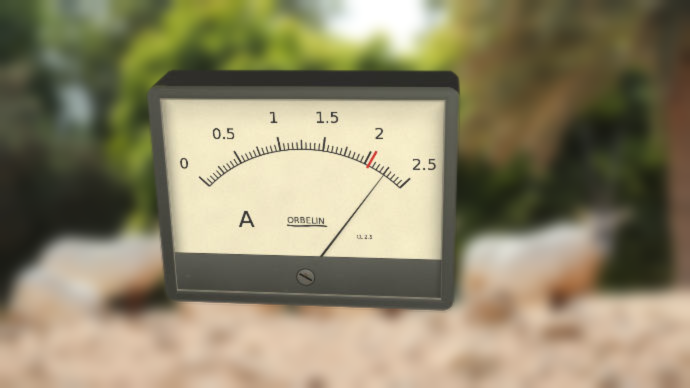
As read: 2.25
